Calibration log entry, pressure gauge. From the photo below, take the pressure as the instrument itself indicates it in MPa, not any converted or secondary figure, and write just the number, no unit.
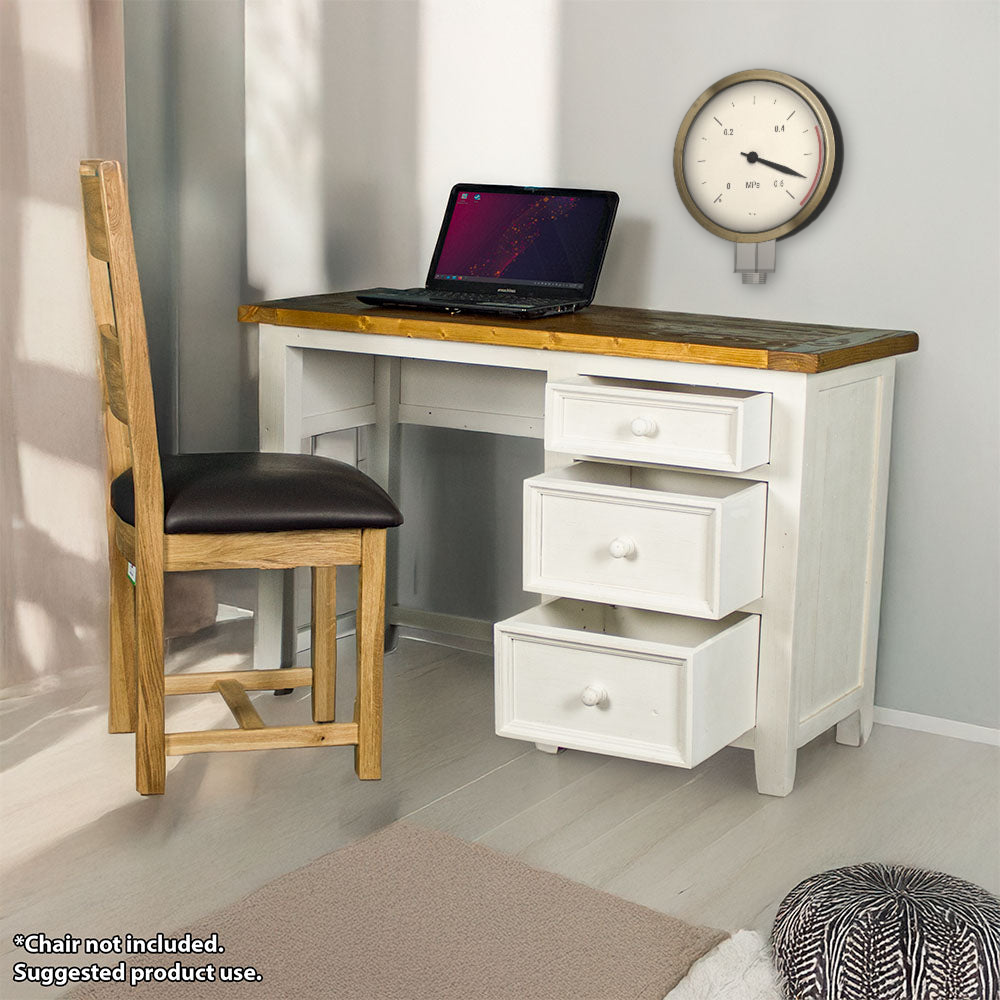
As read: 0.55
